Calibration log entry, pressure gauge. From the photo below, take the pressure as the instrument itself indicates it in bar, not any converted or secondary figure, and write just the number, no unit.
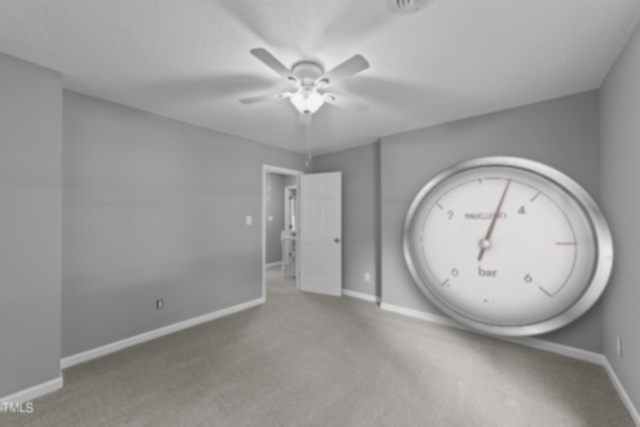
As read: 3.5
